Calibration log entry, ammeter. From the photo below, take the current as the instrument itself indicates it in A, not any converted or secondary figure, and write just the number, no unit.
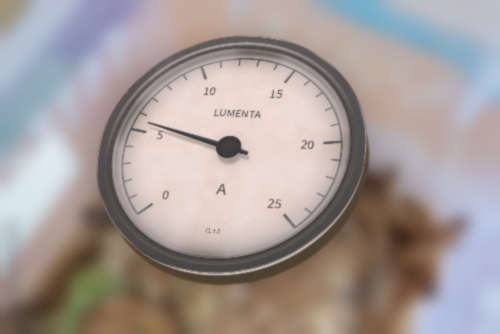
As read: 5.5
